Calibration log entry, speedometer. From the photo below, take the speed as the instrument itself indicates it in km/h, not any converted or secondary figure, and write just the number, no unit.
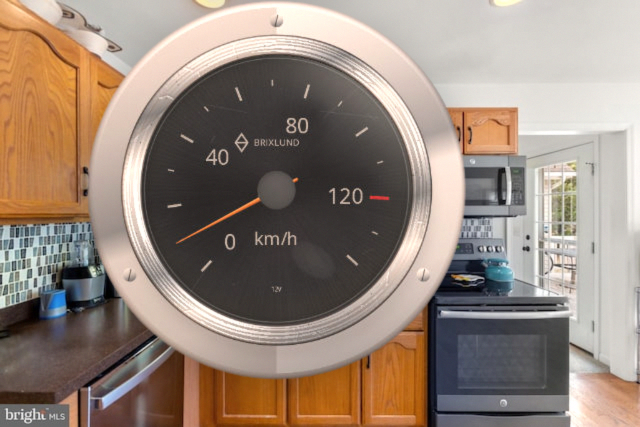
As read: 10
